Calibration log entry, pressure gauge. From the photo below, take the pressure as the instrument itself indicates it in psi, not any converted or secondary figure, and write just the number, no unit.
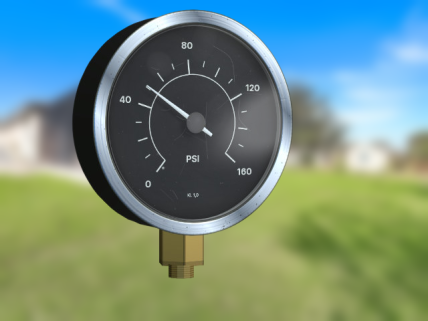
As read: 50
